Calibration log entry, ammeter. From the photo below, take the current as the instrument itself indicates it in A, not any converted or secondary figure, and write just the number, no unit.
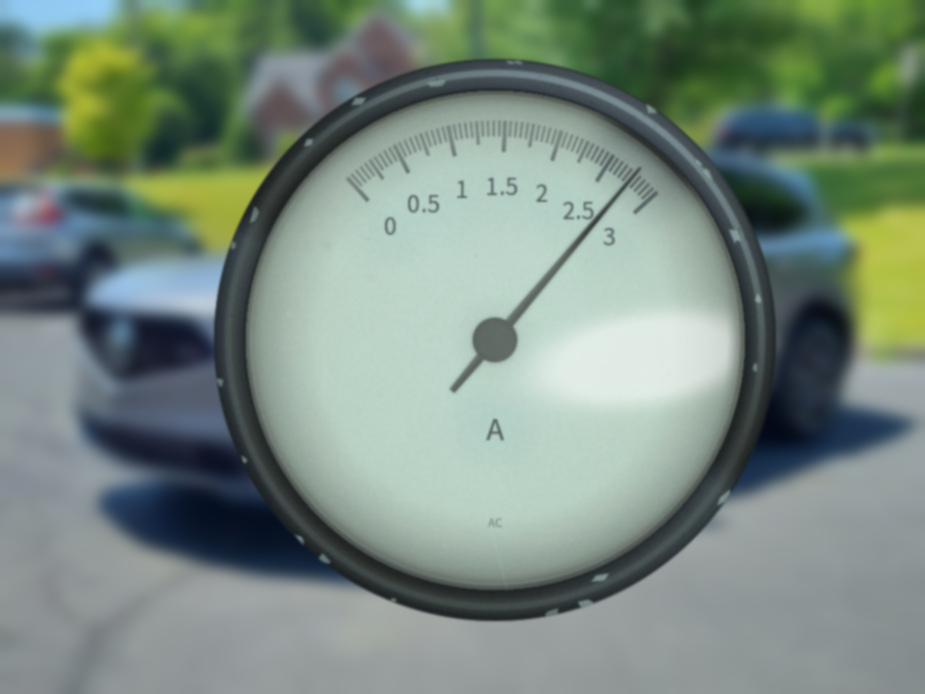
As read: 2.75
